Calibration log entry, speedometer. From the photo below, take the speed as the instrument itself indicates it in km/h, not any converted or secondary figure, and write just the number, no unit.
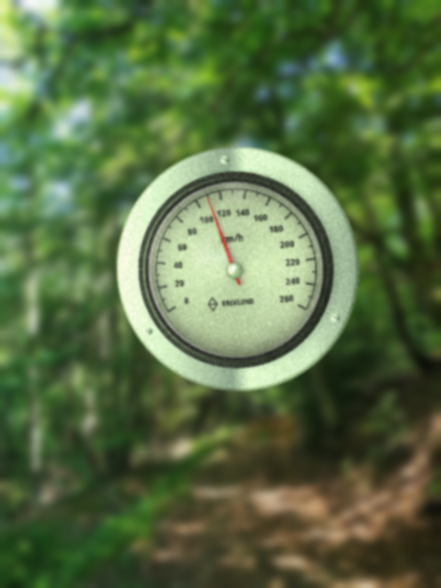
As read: 110
